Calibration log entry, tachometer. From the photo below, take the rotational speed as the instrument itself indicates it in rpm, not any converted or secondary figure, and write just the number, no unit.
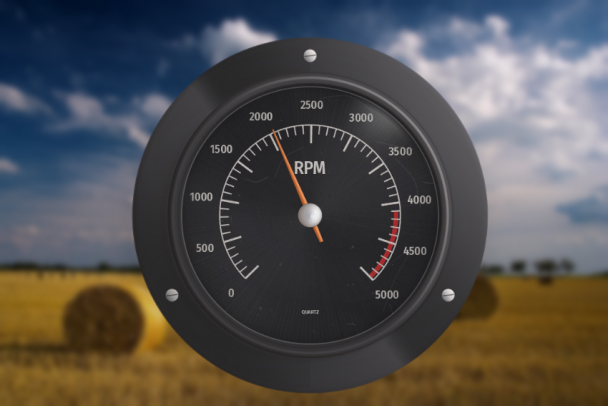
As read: 2050
